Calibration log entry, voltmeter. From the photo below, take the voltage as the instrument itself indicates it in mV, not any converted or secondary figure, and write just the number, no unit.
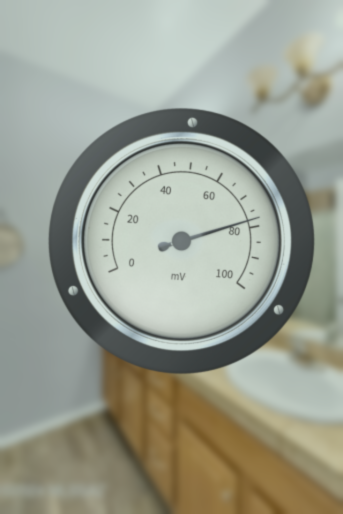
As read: 77.5
